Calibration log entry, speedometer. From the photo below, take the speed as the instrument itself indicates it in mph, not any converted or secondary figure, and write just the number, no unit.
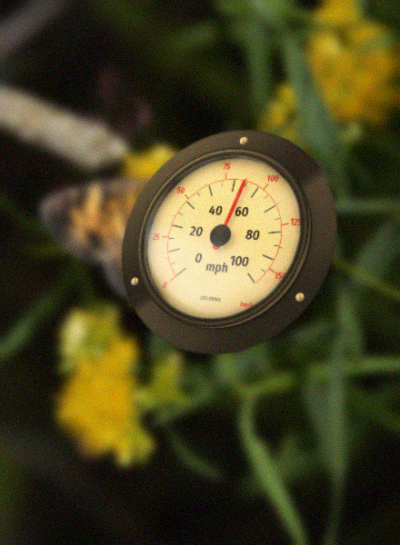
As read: 55
